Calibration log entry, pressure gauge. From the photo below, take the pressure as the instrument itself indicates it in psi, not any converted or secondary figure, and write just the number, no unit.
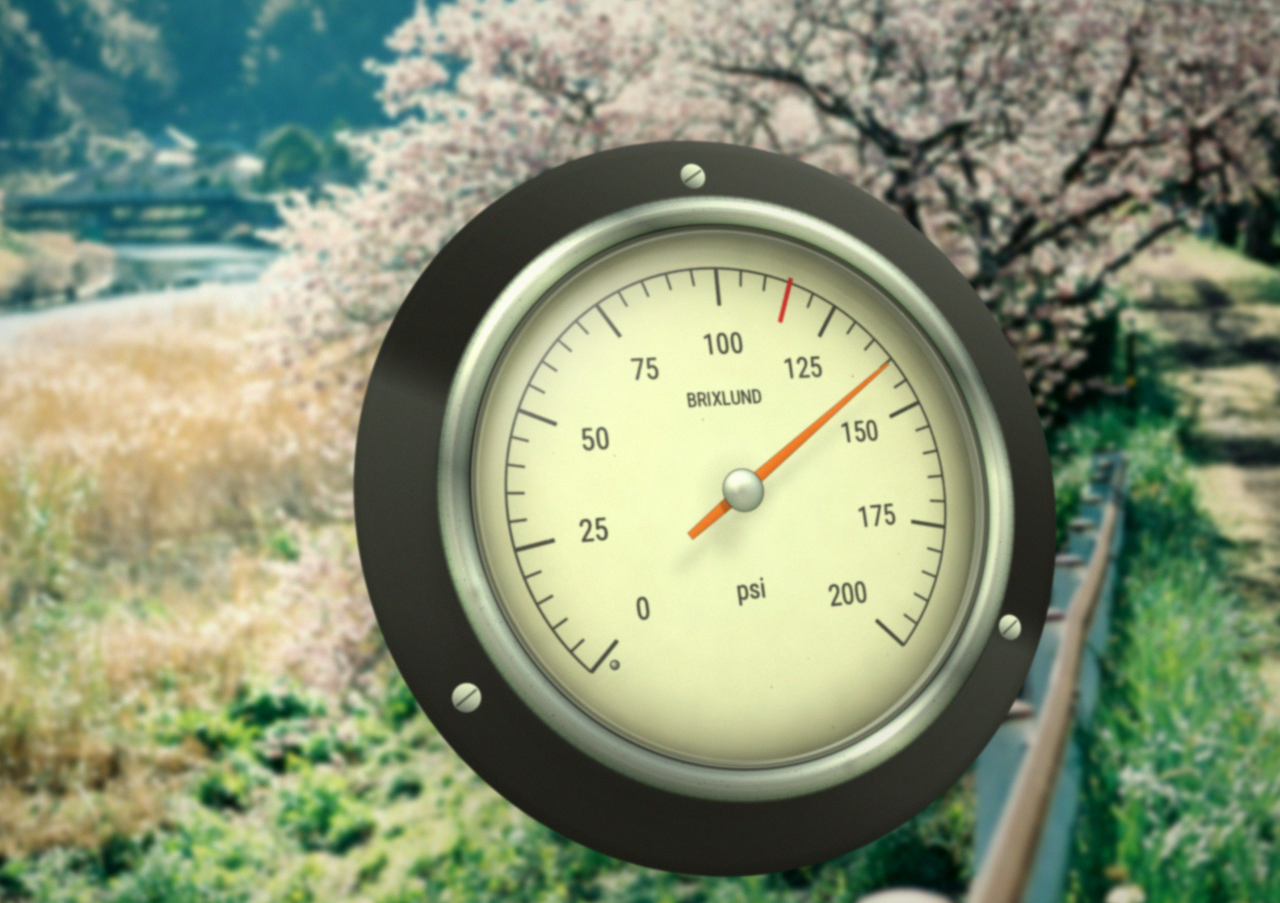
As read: 140
